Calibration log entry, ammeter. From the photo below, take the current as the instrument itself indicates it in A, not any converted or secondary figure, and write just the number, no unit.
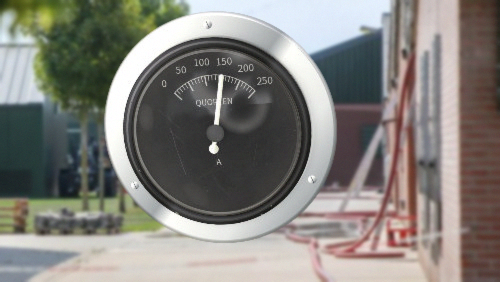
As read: 150
